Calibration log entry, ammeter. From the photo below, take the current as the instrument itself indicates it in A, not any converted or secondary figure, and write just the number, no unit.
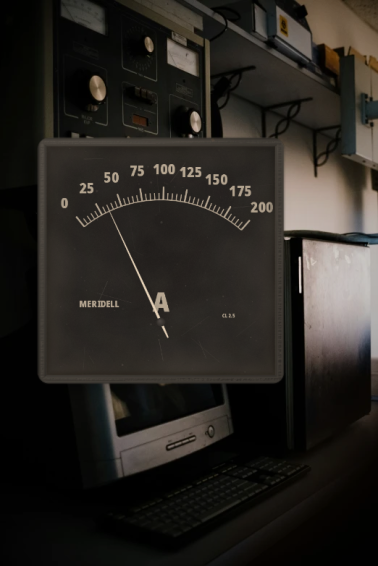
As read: 35
